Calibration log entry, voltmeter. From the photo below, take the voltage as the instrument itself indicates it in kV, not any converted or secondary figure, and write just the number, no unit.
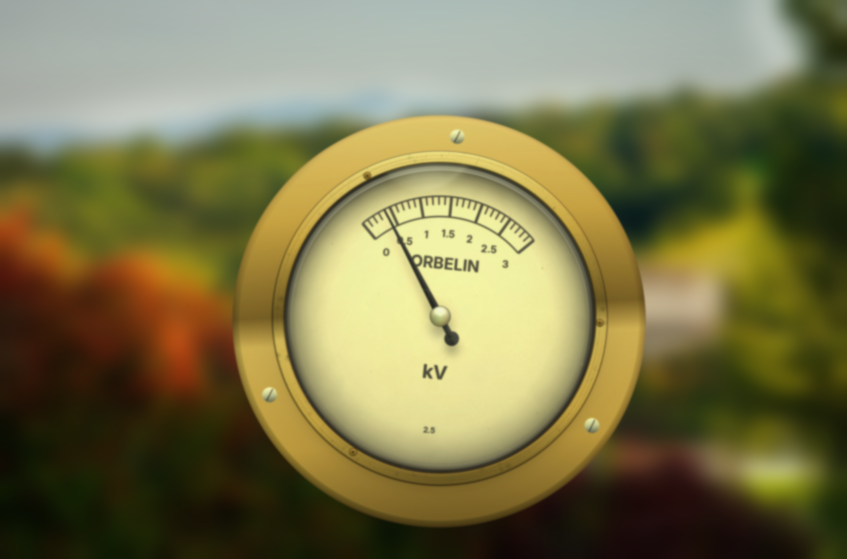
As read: 0.4
